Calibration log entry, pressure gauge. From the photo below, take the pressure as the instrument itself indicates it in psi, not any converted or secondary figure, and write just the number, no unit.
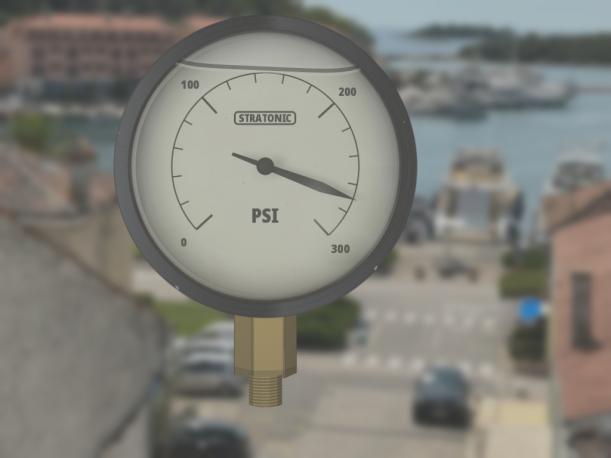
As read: 270
